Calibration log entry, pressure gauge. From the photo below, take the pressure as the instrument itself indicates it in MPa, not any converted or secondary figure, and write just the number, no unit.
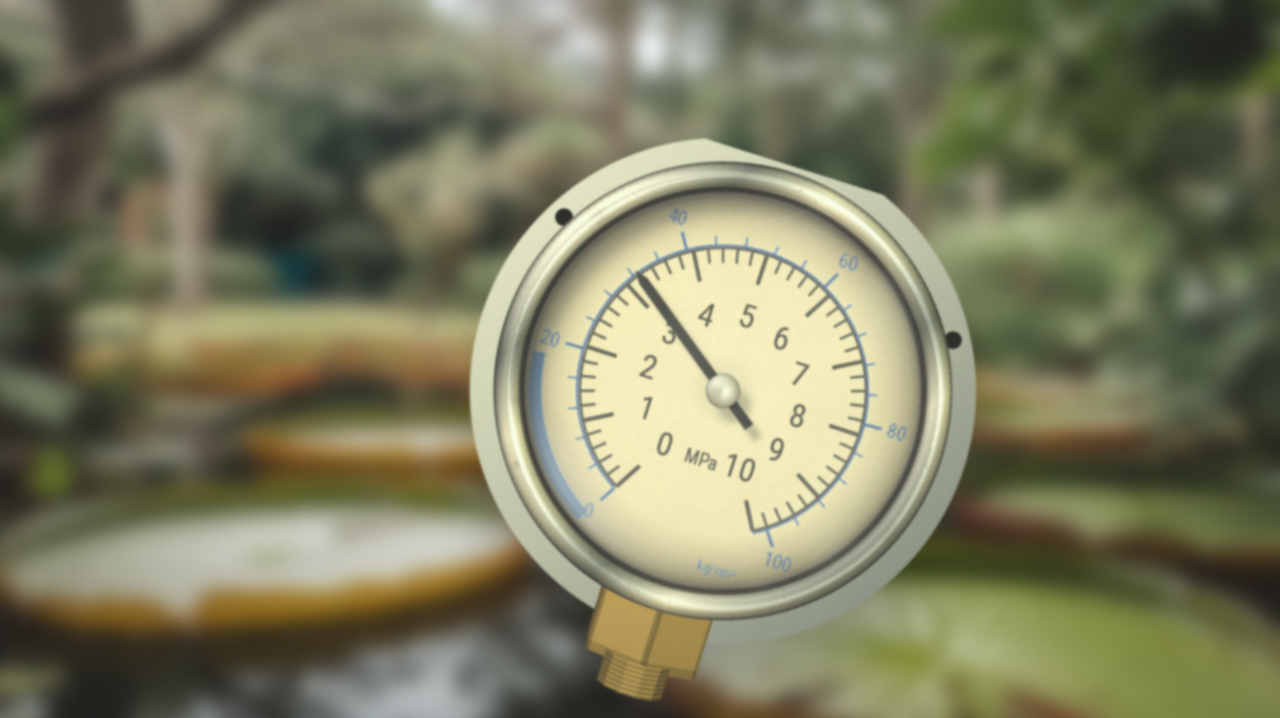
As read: 3.2
